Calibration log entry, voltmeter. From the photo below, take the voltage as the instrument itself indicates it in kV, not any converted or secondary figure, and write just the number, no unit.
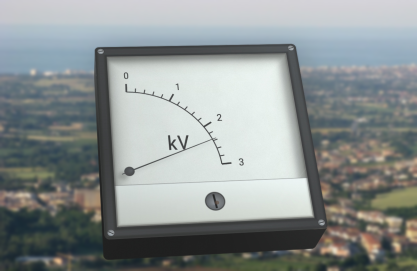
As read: 2.4
